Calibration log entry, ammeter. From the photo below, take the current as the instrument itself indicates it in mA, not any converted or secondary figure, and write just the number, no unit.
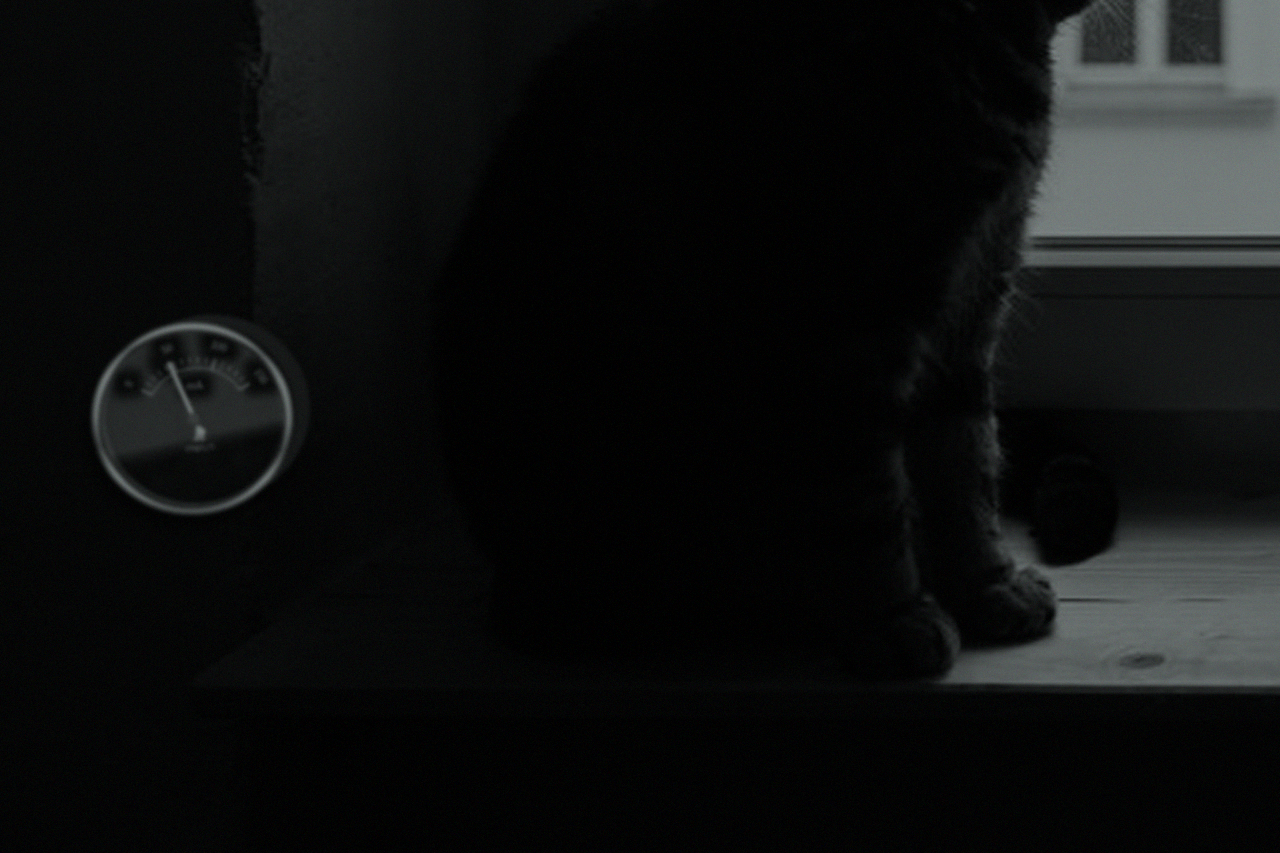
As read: 50
